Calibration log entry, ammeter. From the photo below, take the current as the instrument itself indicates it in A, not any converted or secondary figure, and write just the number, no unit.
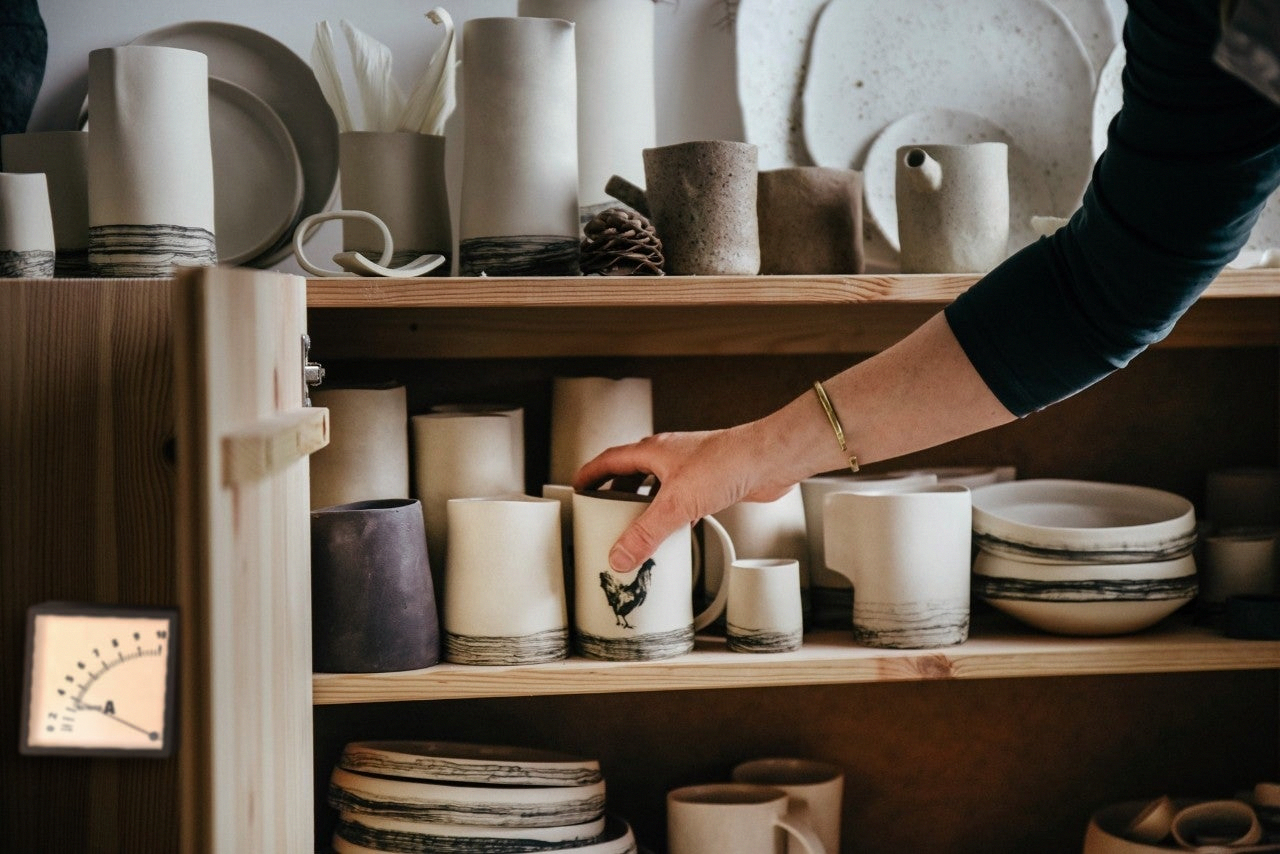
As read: 4
